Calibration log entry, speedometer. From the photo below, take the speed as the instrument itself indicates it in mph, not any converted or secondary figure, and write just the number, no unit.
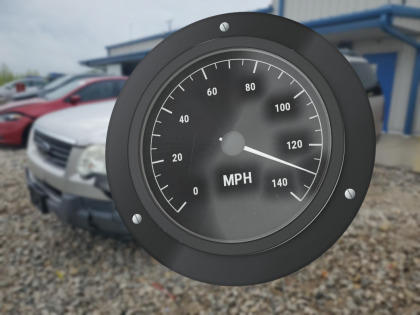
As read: 130
